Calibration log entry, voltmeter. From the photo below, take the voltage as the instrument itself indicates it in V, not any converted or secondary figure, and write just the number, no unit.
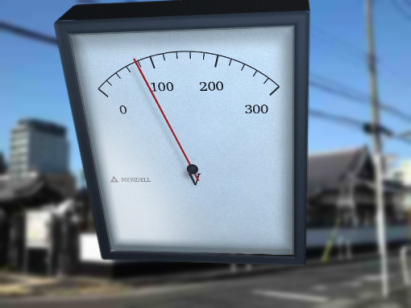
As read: 80
